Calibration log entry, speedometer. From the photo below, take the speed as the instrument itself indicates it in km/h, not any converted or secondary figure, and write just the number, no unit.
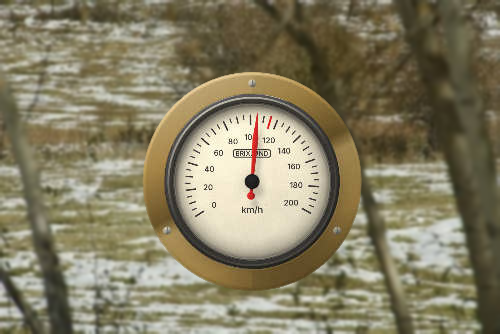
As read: 105
